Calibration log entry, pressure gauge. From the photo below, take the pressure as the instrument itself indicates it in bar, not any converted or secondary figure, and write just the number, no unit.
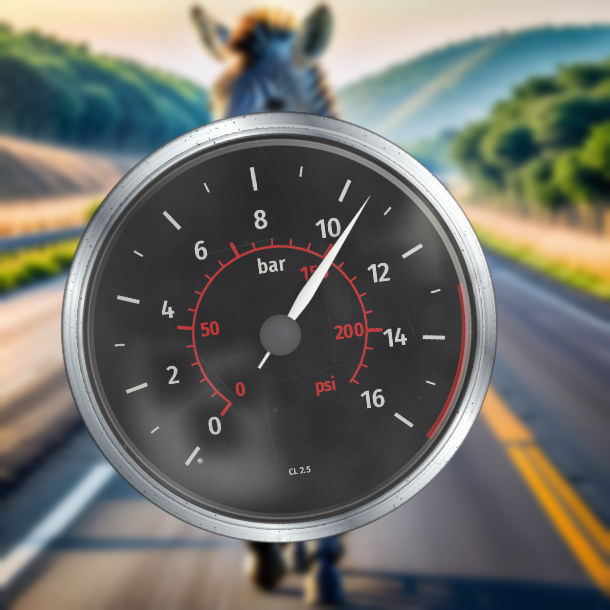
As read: 10.5
